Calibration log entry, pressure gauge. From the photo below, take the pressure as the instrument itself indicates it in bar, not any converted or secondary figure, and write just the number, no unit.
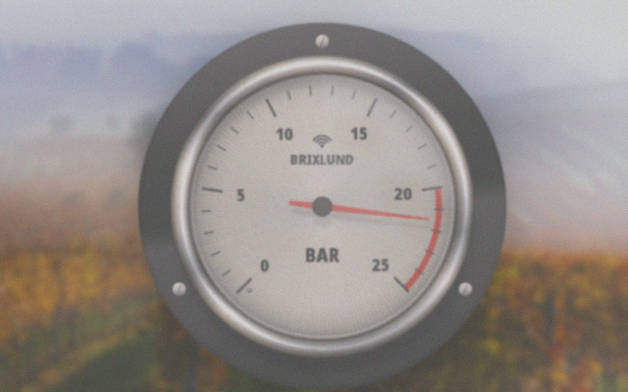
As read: 21.5
